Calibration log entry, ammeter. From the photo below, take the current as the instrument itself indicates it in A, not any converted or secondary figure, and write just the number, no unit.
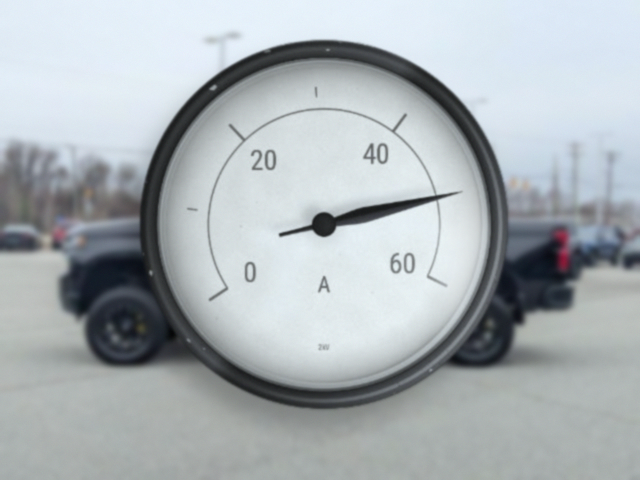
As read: 50
